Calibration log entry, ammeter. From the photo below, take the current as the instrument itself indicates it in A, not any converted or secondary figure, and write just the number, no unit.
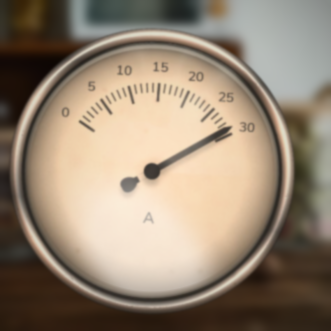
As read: 29
